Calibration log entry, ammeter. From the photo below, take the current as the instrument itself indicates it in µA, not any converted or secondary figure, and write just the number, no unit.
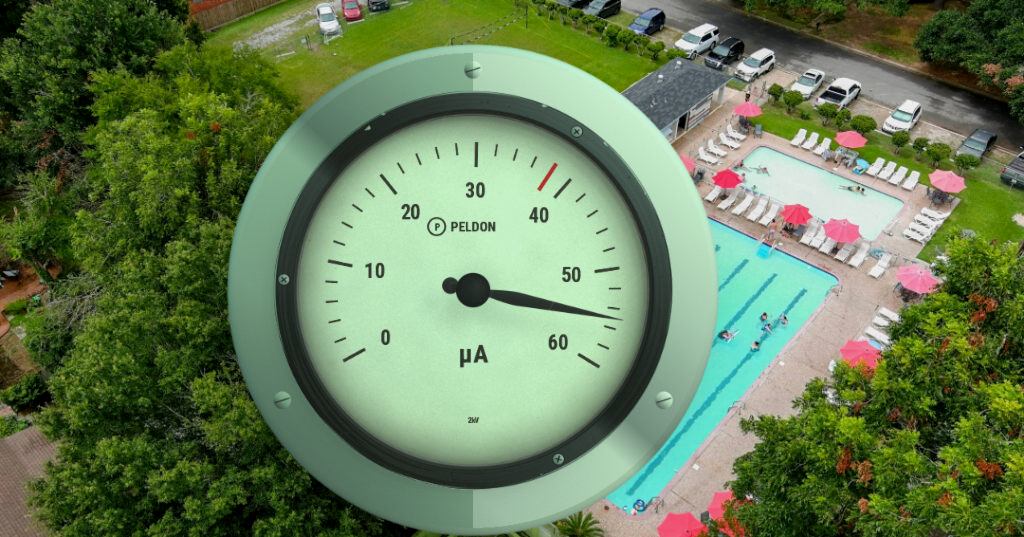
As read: 55
